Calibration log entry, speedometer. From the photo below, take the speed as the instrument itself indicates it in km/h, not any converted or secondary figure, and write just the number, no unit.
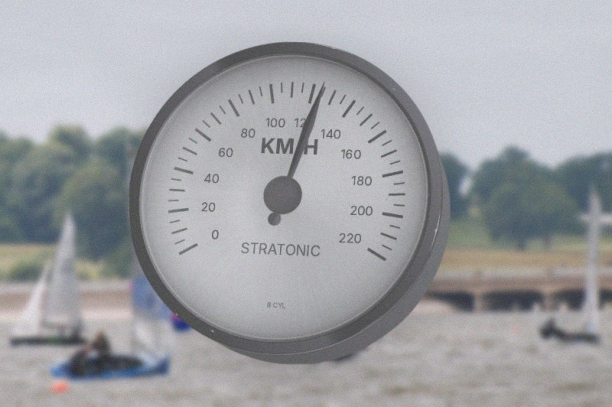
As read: 125
